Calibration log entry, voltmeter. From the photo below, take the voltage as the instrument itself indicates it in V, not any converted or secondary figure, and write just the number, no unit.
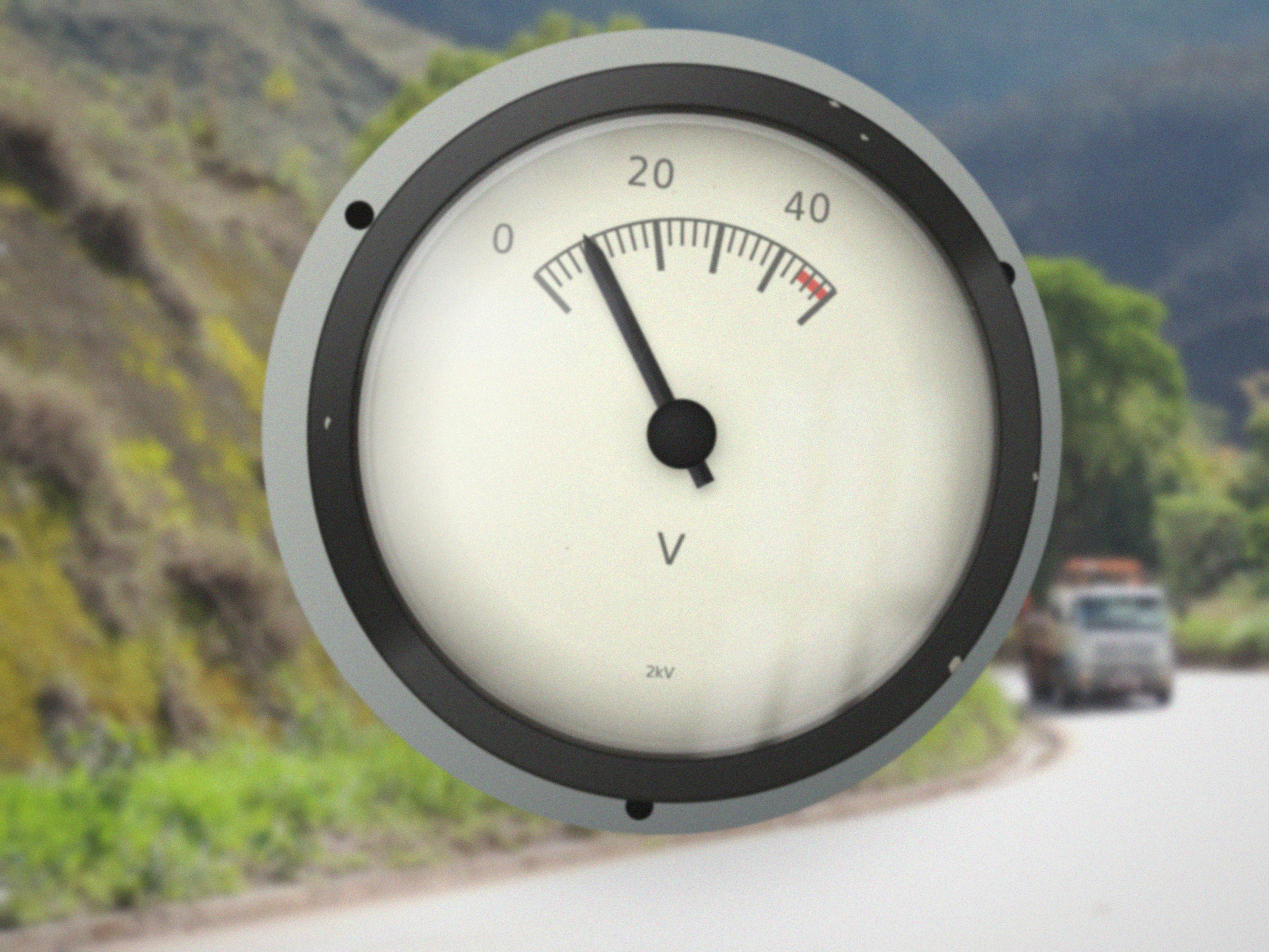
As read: 9
